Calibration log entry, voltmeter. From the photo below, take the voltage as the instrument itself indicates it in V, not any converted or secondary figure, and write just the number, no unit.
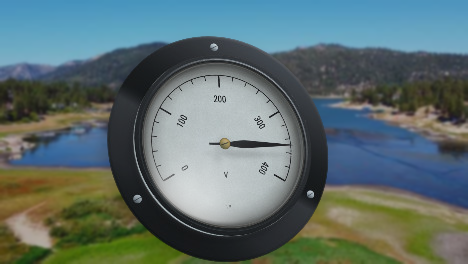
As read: 350
